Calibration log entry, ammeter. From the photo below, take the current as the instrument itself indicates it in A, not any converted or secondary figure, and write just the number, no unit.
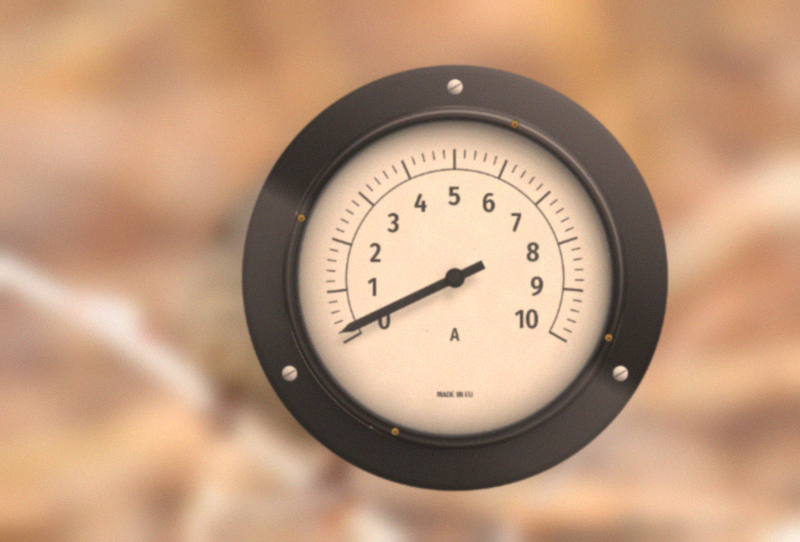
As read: 0.2
